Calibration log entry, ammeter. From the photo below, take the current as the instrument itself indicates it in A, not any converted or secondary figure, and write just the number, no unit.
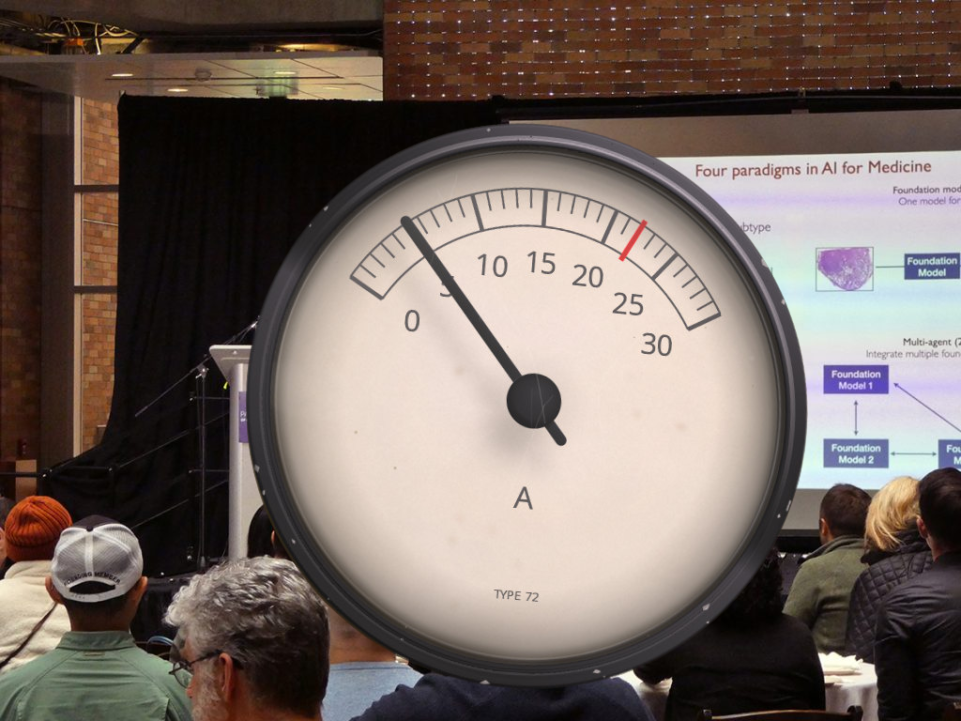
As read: 5
